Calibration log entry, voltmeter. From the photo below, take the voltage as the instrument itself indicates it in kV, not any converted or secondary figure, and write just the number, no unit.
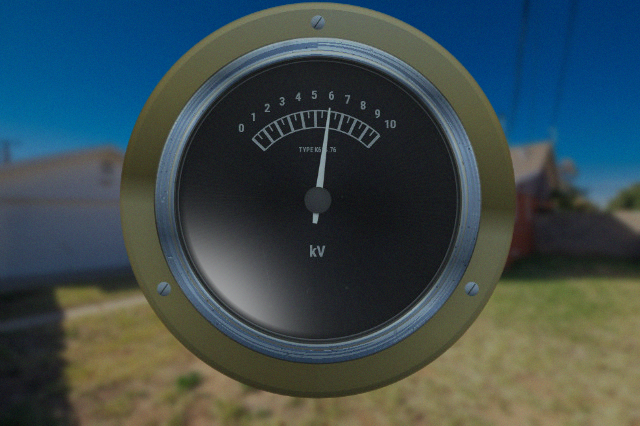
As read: 6
